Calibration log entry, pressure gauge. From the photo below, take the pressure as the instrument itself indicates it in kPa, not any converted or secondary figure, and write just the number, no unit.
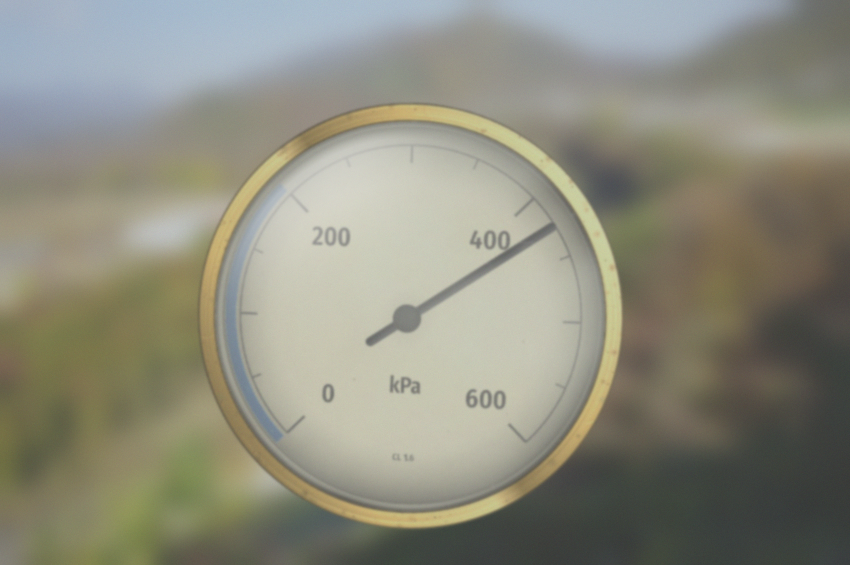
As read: 425
